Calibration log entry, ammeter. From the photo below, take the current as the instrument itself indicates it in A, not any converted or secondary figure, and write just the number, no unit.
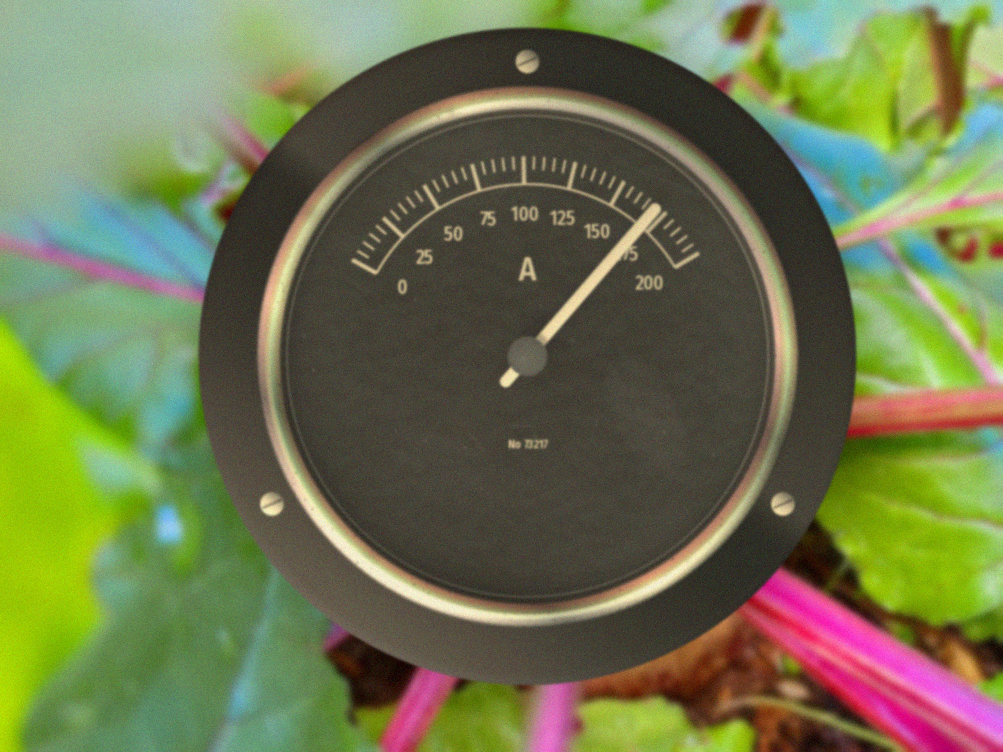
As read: 170
